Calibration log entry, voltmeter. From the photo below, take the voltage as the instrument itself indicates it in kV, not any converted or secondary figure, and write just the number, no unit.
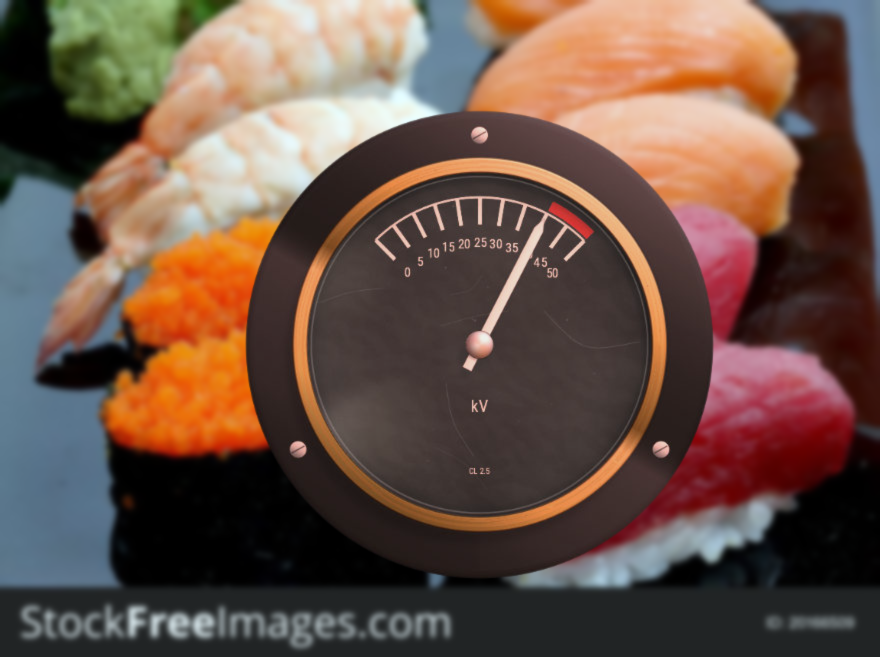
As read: 40
